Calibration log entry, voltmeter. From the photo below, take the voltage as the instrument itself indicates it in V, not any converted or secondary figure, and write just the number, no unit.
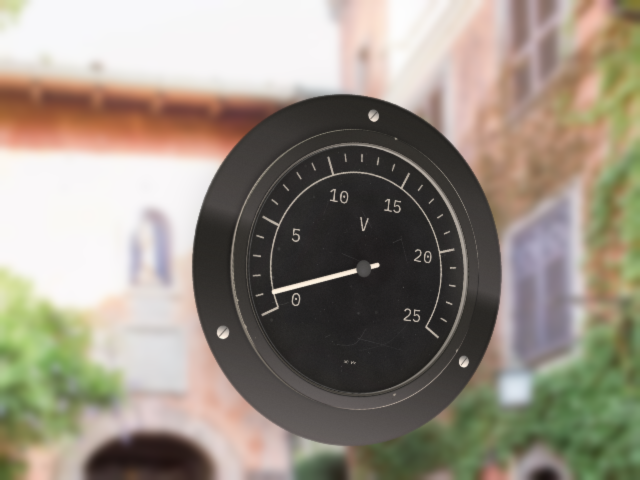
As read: 1
